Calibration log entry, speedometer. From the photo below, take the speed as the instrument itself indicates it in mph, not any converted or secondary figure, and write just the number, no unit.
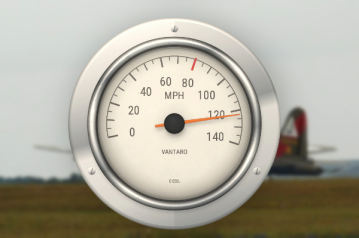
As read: 122.5
